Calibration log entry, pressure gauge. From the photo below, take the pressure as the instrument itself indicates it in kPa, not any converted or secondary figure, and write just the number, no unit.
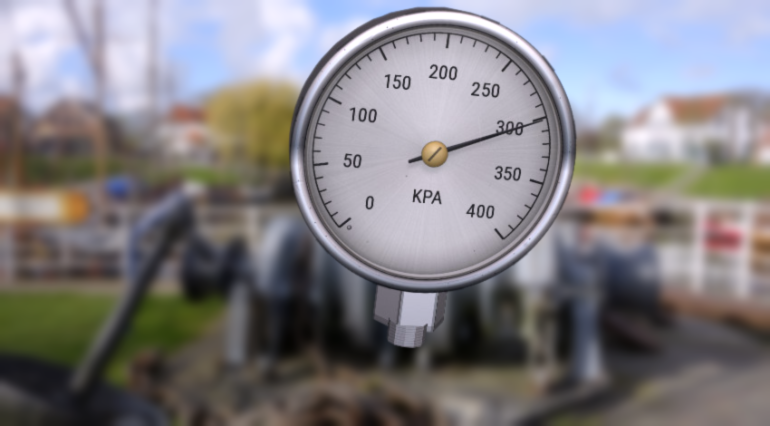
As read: 300
